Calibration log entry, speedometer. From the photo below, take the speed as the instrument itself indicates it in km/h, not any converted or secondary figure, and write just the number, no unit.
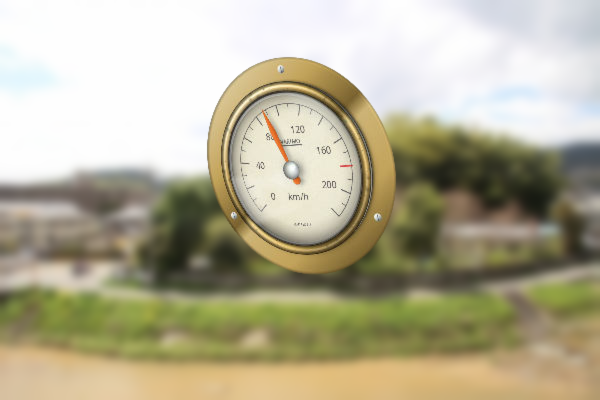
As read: 90
